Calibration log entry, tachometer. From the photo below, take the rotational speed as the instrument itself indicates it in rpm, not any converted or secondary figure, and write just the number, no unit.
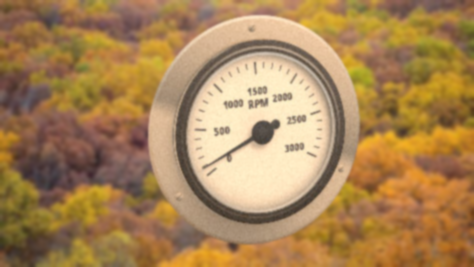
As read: 100
